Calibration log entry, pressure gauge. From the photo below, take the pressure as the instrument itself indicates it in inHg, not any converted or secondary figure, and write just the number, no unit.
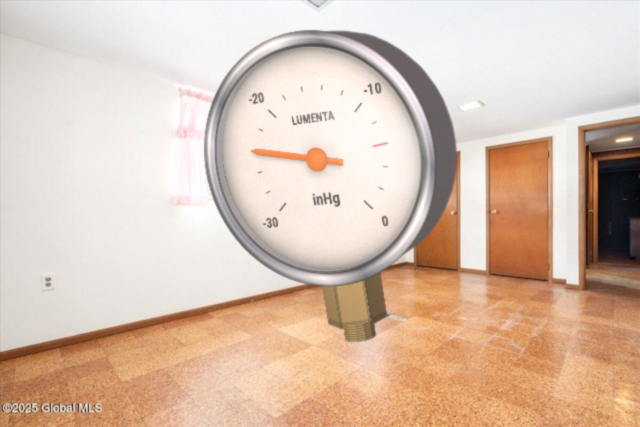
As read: -24
